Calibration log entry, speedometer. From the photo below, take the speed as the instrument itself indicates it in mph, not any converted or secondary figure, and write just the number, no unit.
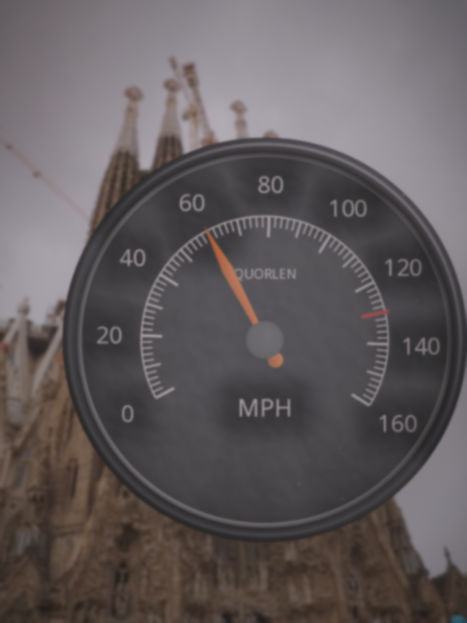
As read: 60
